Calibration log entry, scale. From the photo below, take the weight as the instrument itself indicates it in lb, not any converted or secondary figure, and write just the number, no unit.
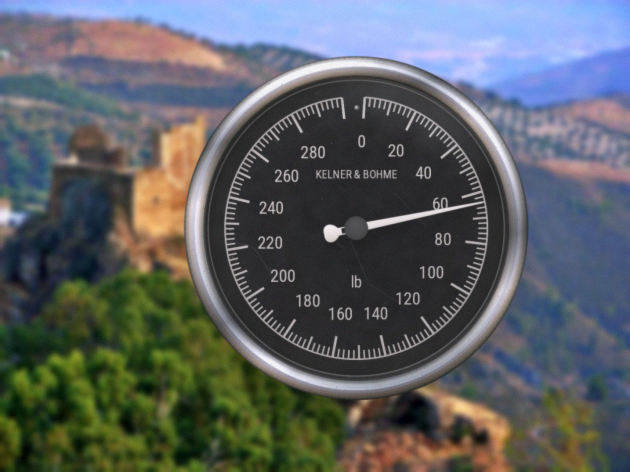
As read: 64
